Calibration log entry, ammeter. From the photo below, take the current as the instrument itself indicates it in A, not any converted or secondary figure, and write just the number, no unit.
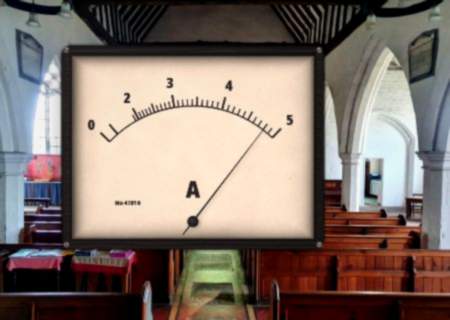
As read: 4.8
